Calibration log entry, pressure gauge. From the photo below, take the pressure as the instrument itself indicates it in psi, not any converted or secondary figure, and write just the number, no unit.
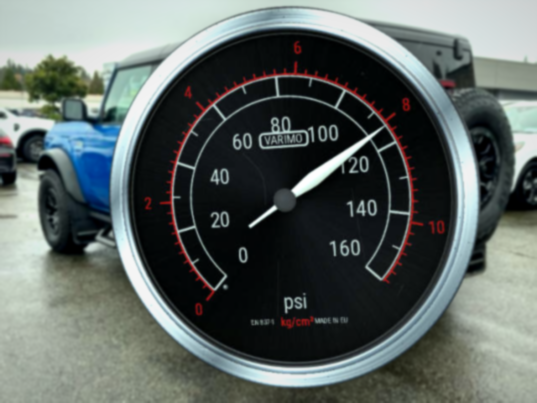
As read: 115
